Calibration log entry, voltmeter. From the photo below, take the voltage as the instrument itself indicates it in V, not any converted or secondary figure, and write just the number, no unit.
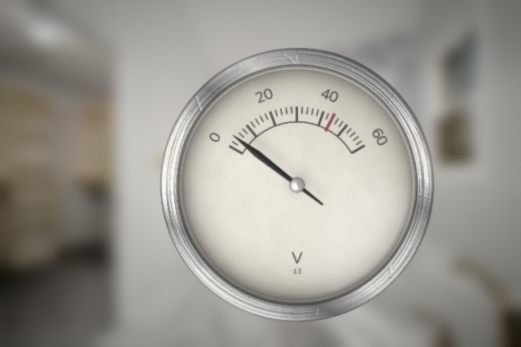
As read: 4
